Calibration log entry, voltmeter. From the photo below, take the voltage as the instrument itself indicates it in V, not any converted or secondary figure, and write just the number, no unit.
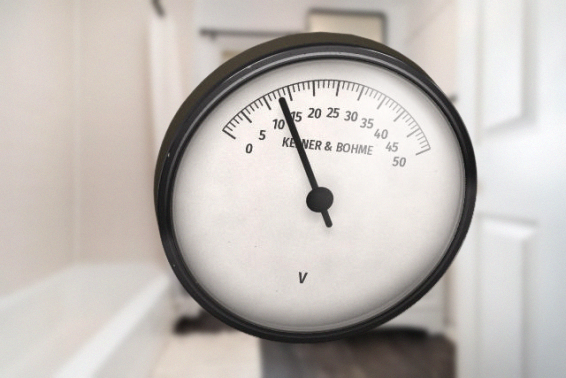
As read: 13
